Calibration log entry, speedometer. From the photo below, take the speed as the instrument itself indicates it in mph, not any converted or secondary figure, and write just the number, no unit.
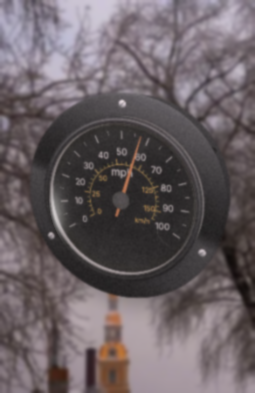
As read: 57.5
